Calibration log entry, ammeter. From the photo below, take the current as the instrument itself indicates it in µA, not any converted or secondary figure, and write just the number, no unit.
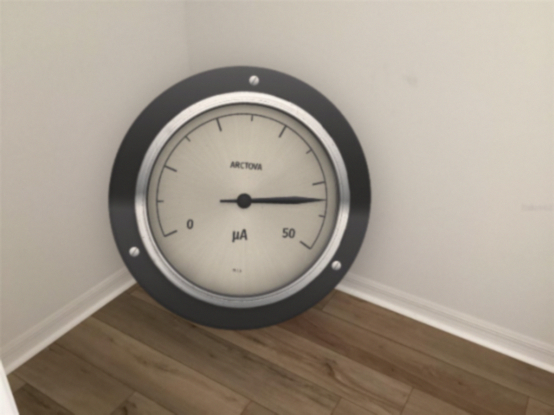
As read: 42.5
